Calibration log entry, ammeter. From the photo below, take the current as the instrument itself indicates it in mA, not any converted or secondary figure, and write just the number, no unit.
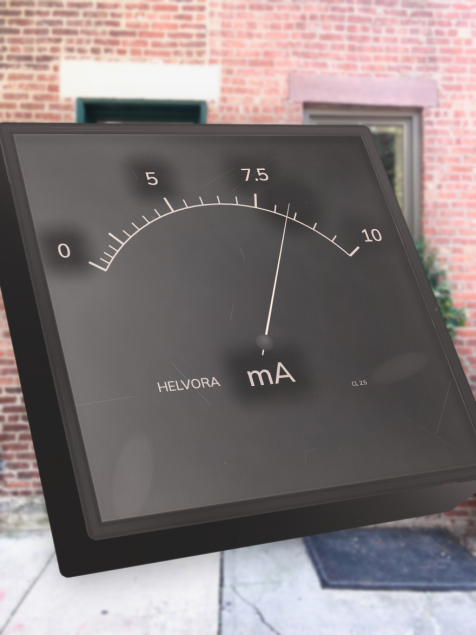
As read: 8.25
